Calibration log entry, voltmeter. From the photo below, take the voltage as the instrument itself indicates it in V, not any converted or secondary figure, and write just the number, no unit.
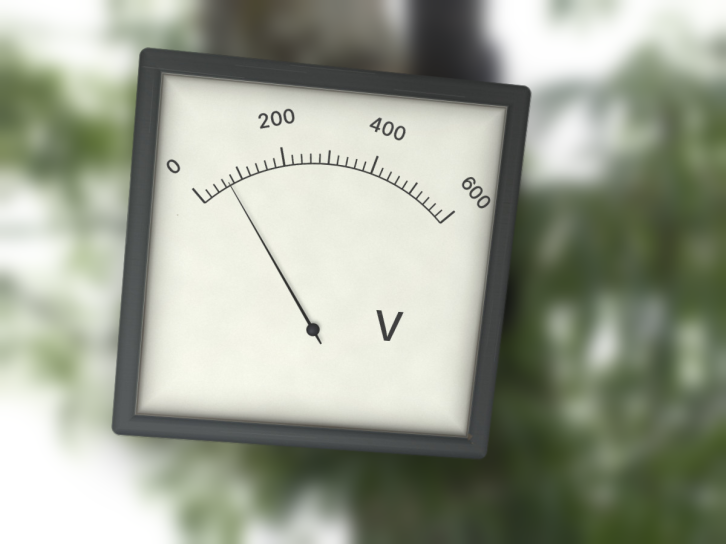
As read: 70
